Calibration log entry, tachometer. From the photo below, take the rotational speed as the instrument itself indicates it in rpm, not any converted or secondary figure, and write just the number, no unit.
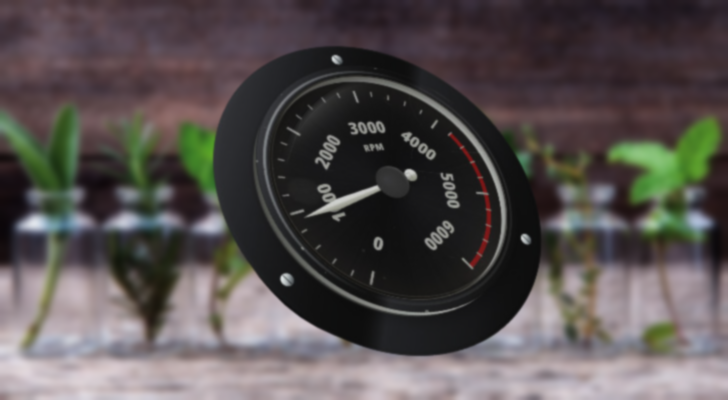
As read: 900
